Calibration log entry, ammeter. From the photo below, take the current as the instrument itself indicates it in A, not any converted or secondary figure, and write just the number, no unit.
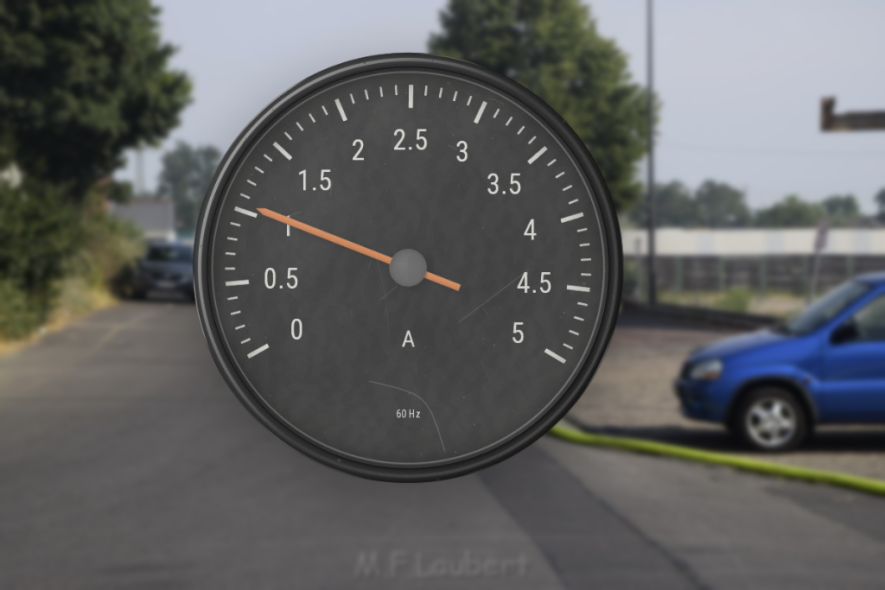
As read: 1.05
